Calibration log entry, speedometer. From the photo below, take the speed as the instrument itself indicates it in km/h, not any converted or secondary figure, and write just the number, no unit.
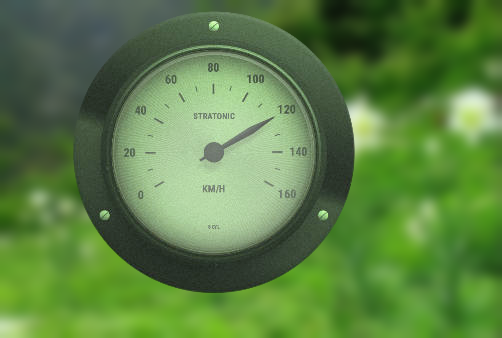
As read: 120
